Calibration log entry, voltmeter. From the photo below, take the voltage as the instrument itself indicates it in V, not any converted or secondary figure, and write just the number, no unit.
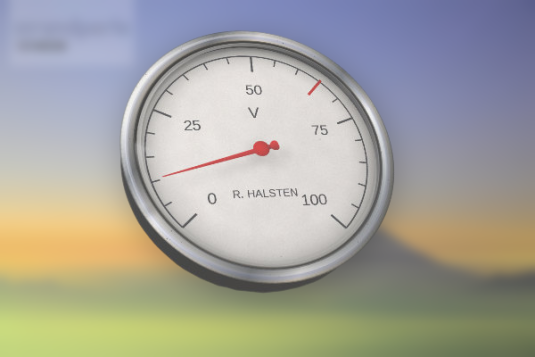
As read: 10
